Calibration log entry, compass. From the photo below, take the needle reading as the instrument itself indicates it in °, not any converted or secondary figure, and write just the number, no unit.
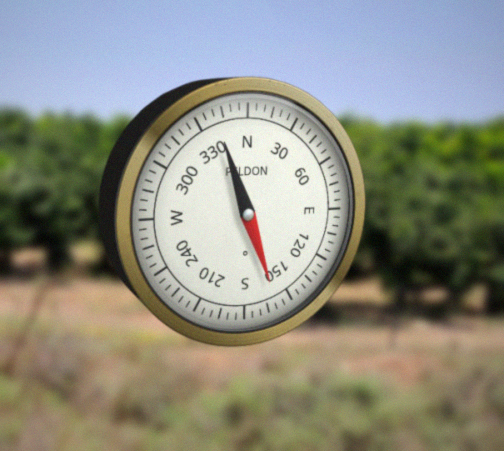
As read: 160
